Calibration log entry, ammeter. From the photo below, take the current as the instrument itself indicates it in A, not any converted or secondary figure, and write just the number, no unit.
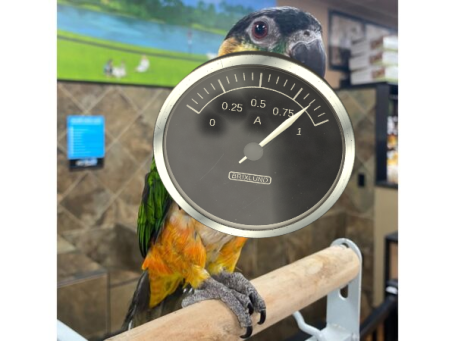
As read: 0.85
